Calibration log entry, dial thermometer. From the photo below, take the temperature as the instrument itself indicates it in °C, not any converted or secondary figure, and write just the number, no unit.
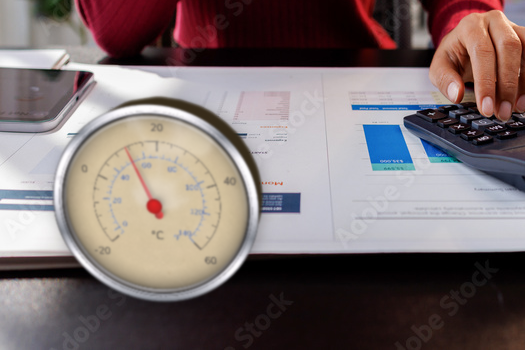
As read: 12
